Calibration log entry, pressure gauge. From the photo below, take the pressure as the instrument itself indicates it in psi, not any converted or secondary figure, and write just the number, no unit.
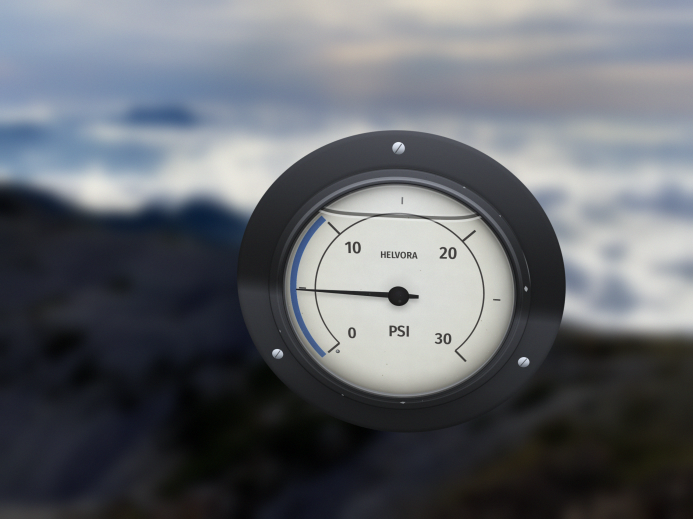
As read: 5
